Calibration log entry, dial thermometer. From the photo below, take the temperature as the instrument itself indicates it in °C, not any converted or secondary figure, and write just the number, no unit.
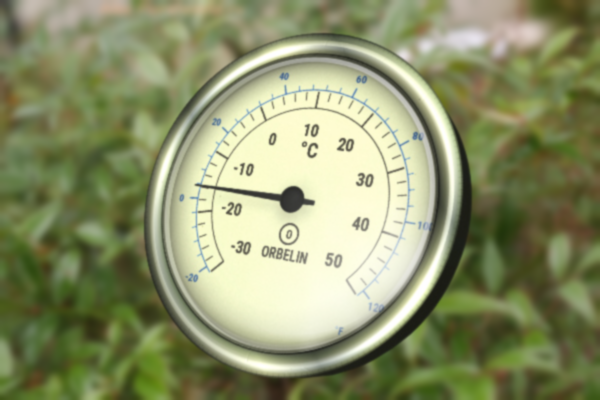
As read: -16
